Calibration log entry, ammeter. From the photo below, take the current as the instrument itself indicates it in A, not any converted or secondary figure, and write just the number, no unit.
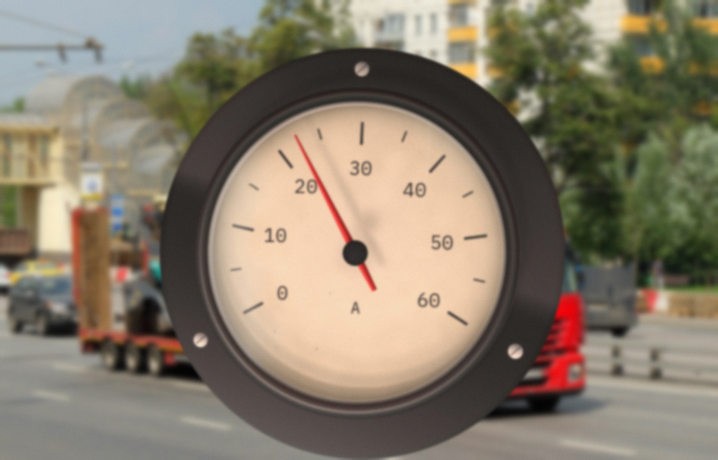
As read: 22.5
